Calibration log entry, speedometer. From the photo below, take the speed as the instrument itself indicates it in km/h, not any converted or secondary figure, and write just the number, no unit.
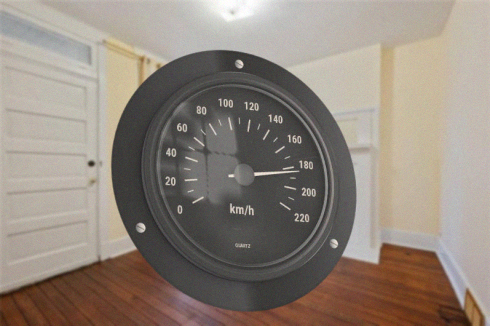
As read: 185
